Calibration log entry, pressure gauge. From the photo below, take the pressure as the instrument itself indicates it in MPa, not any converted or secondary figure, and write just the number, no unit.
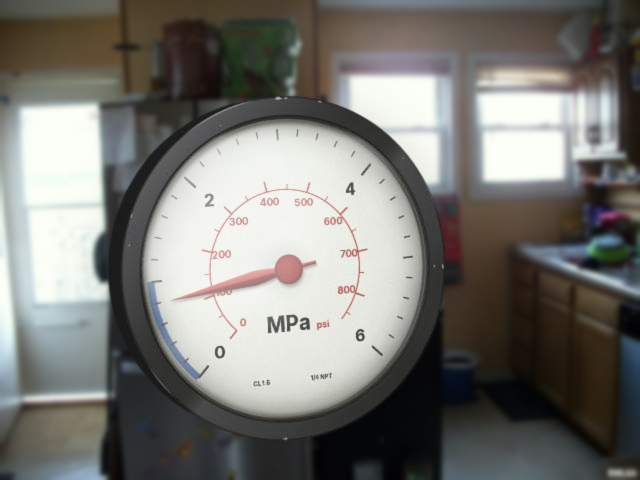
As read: 0.8
